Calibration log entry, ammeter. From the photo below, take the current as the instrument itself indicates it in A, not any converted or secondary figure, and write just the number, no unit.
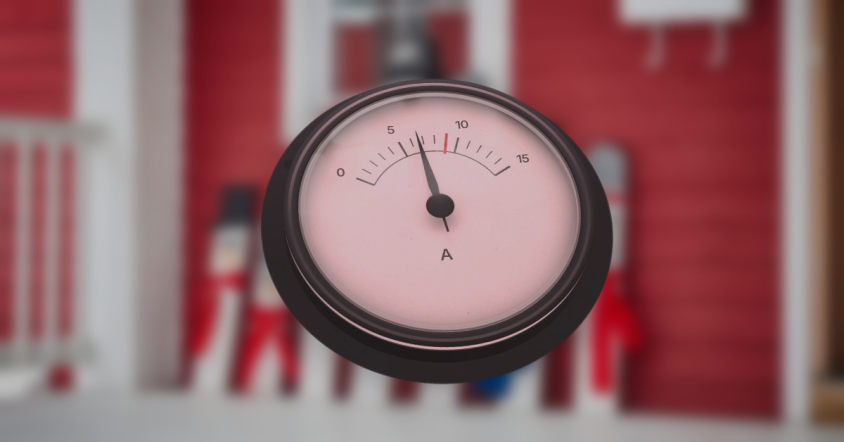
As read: 6.5
